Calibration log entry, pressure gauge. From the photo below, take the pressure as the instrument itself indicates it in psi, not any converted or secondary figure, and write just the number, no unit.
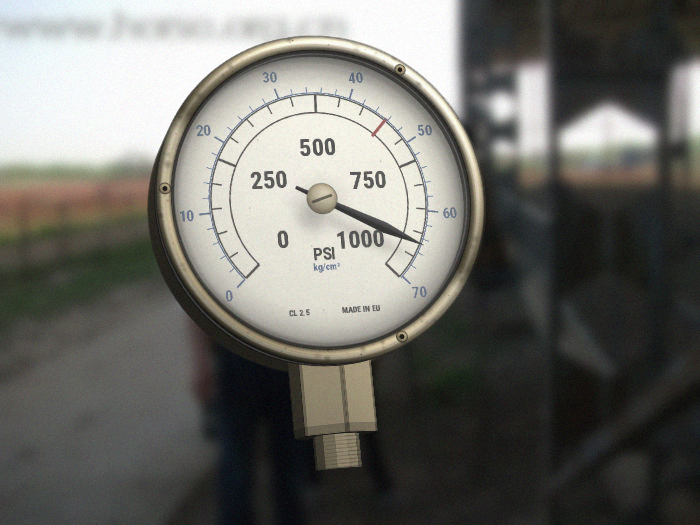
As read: 925
